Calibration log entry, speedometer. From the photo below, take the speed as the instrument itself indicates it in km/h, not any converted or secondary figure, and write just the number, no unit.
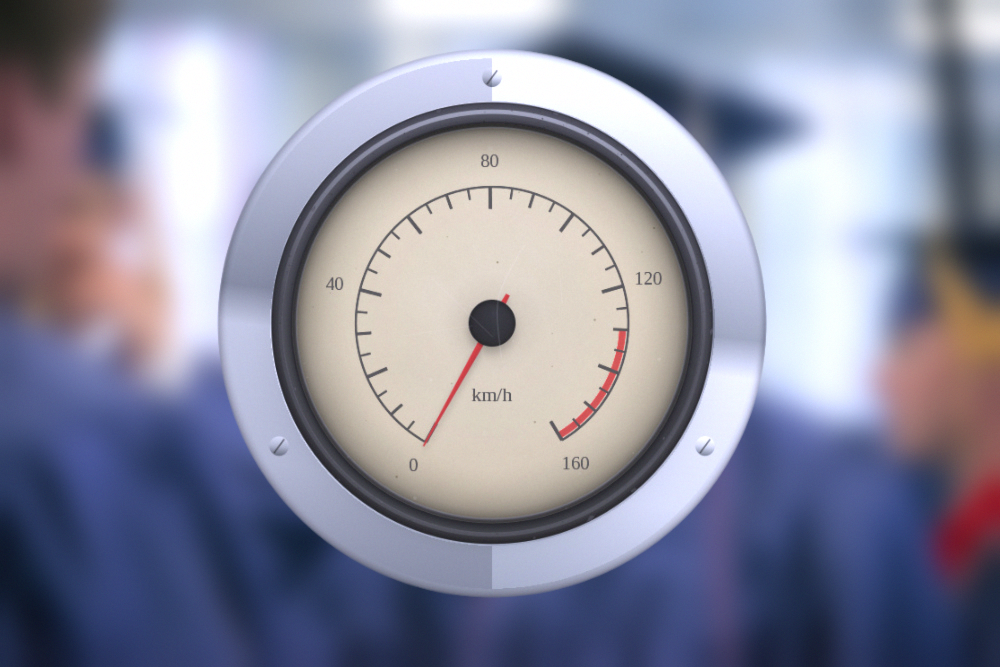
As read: 0
